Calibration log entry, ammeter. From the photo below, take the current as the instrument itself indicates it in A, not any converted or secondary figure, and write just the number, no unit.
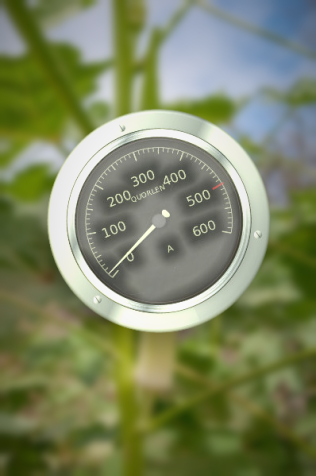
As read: 10
